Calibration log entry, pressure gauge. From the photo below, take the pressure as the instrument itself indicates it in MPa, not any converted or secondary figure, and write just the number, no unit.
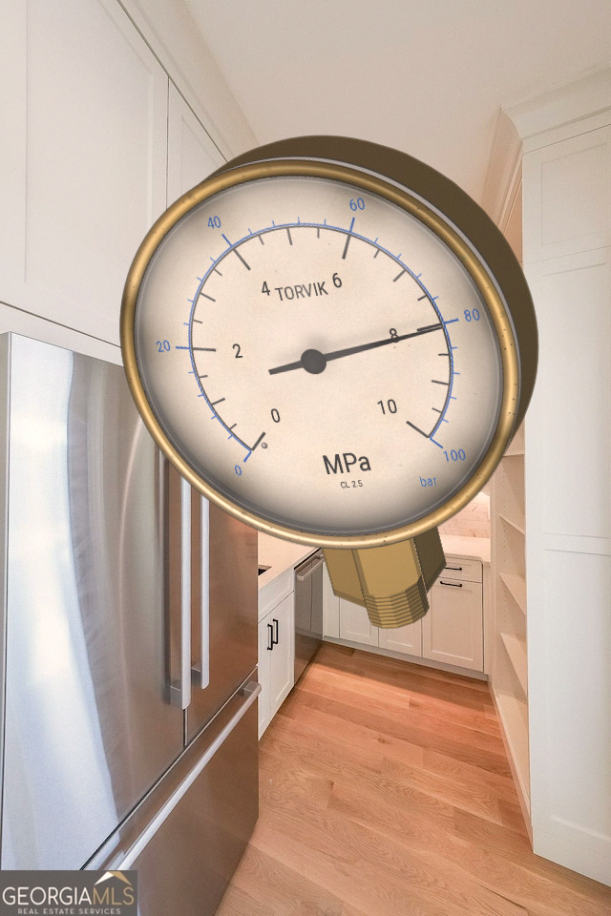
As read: 8
